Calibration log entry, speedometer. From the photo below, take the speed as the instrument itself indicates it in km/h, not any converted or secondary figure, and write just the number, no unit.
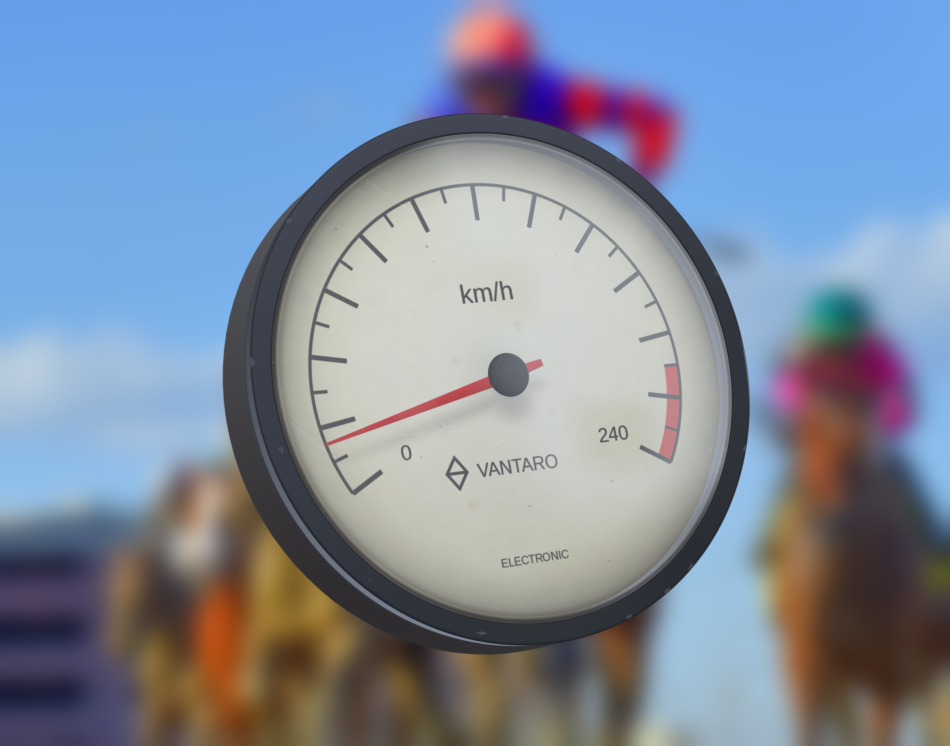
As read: 15
